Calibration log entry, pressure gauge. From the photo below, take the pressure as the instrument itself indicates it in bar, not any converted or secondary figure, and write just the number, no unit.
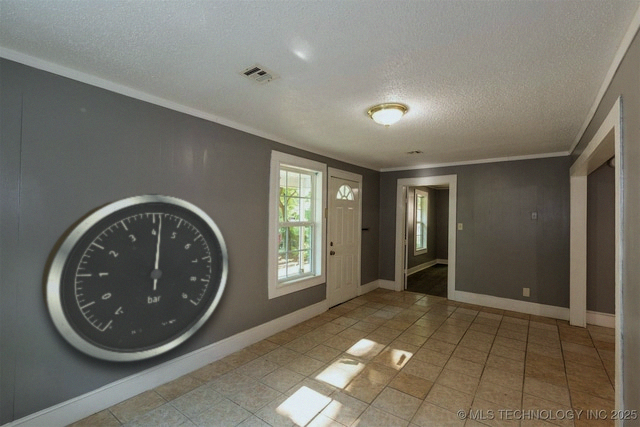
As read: 4.2
